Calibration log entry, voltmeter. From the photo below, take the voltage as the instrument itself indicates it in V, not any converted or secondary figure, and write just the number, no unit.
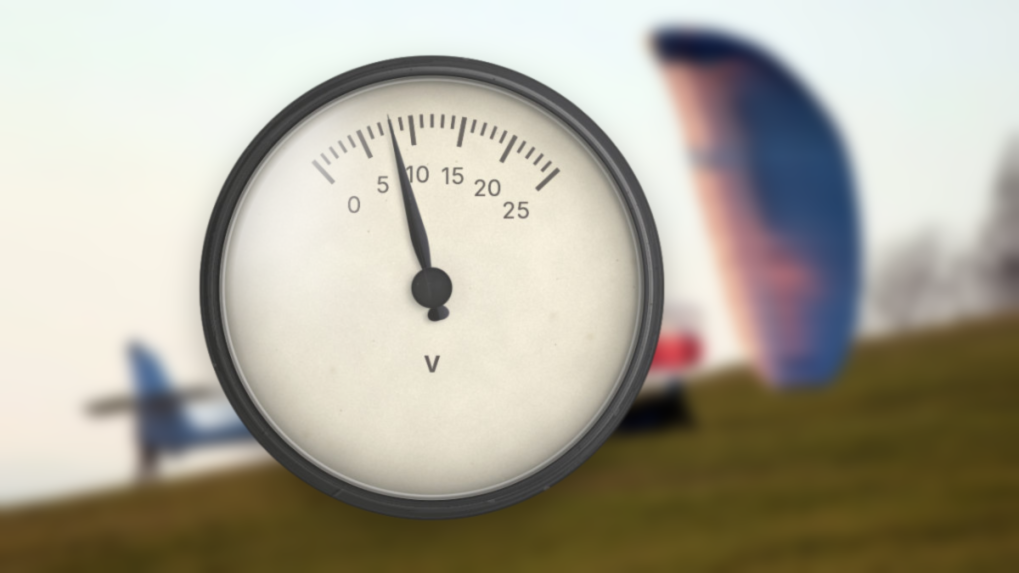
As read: 8
